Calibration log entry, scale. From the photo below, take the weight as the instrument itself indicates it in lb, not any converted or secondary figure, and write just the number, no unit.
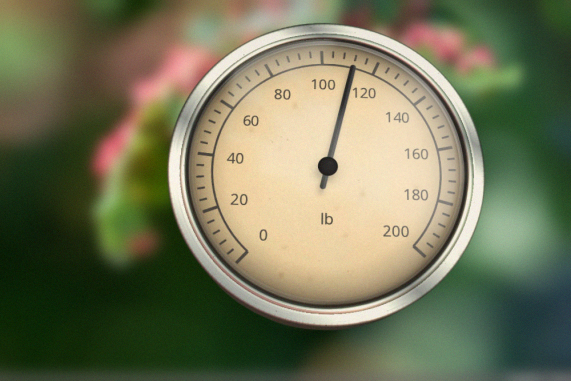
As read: 112
